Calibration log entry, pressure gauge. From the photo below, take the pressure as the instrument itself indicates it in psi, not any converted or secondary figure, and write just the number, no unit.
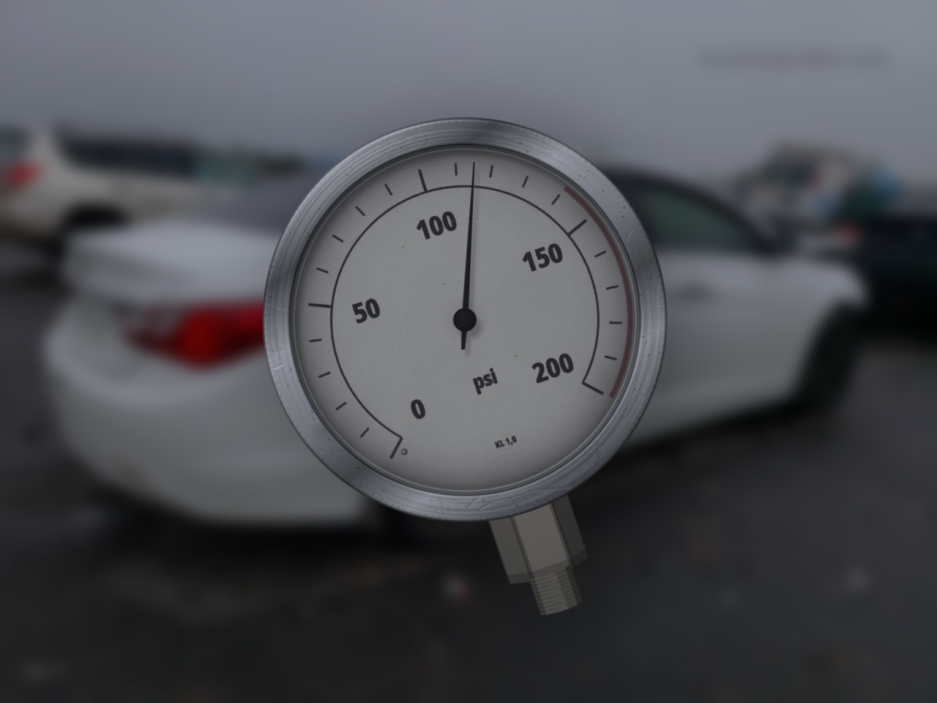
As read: 115
